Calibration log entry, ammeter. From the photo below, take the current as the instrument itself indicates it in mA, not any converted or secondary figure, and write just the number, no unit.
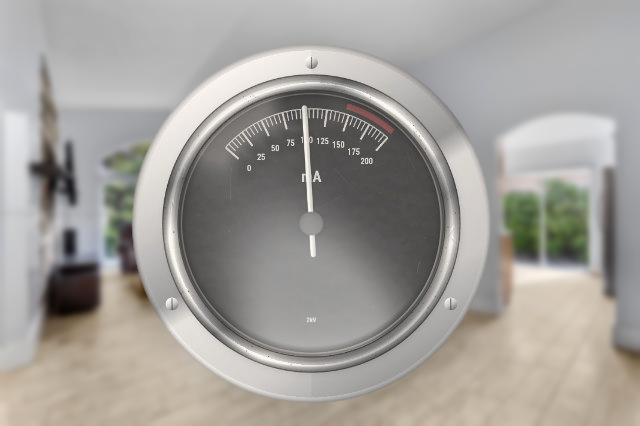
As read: 100
